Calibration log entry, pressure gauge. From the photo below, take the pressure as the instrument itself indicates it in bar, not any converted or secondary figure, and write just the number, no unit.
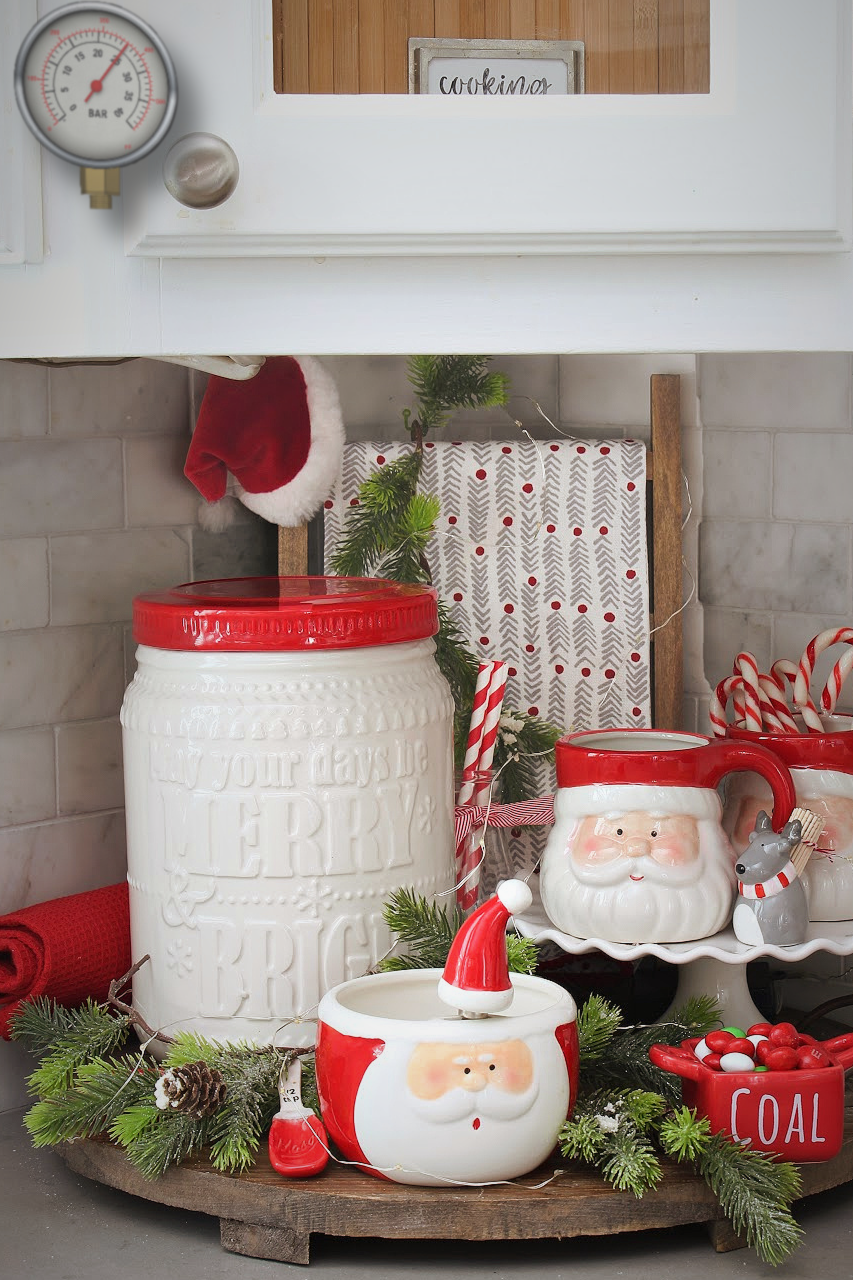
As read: 25
